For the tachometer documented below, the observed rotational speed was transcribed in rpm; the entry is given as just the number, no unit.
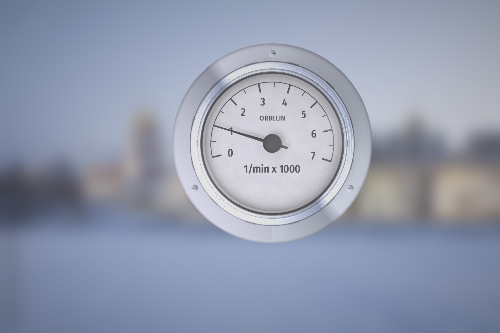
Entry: 1000
